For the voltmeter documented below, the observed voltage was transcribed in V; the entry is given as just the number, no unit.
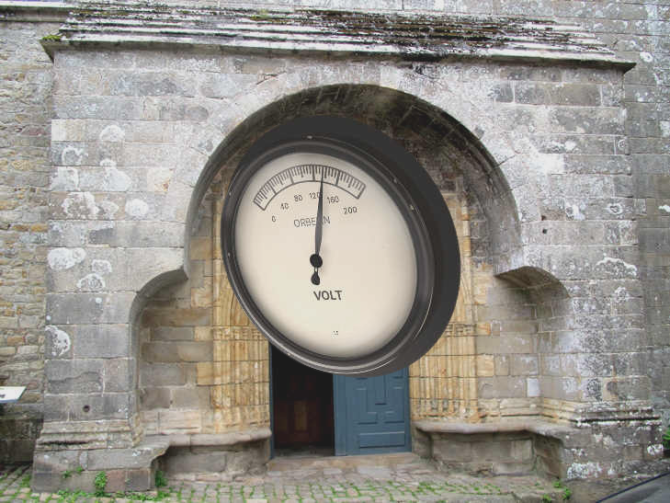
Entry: 140
